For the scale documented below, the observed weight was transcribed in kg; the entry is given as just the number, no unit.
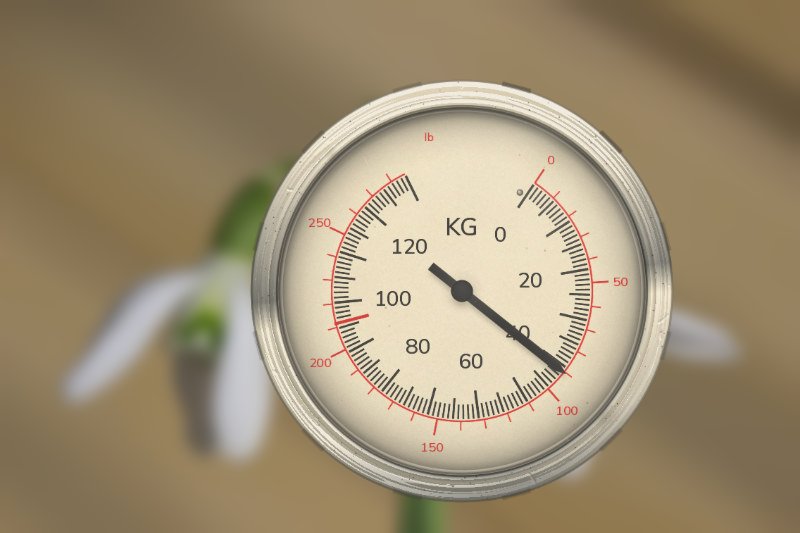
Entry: 41
